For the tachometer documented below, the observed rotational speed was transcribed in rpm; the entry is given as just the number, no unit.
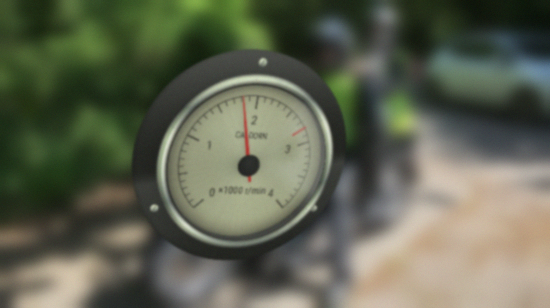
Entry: 1800
